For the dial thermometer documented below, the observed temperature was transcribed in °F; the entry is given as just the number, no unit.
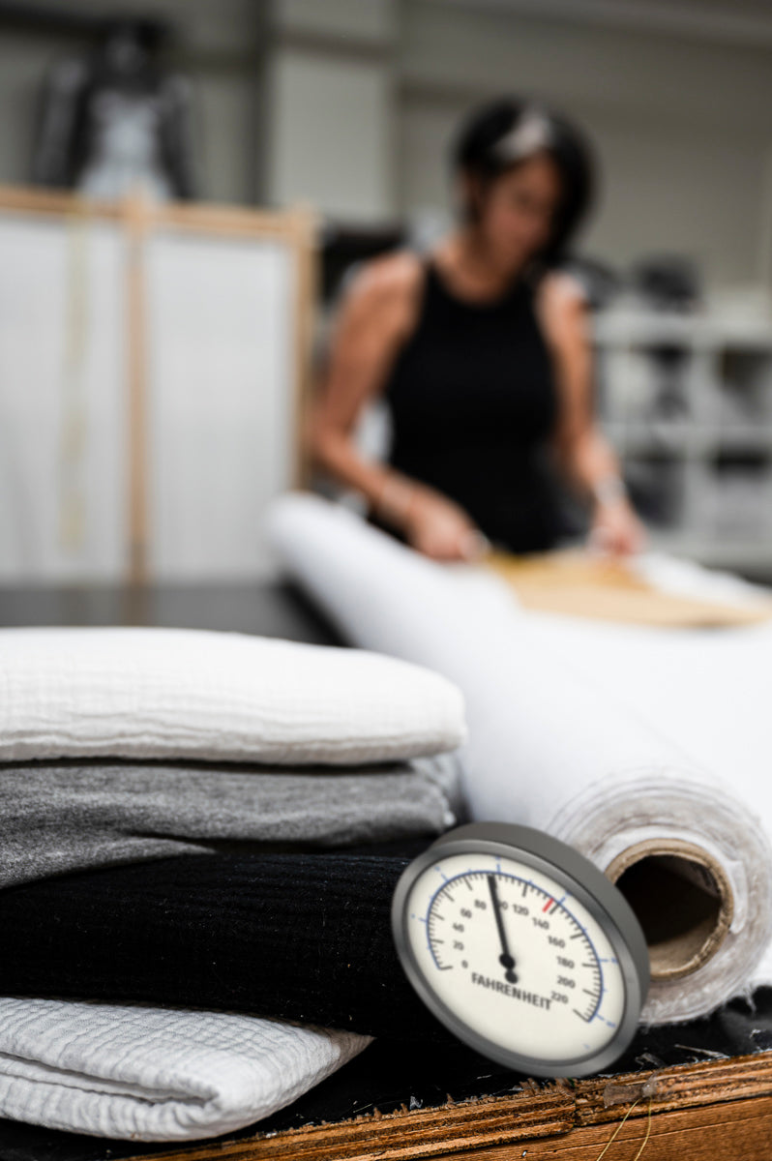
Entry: 100
